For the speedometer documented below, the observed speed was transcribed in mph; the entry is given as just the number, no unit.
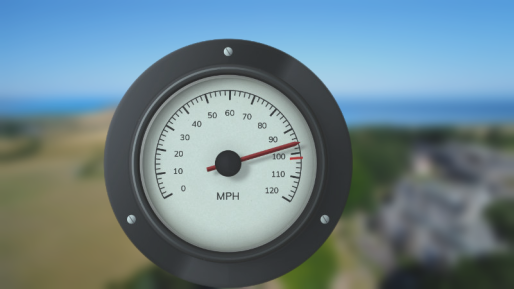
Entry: 96
